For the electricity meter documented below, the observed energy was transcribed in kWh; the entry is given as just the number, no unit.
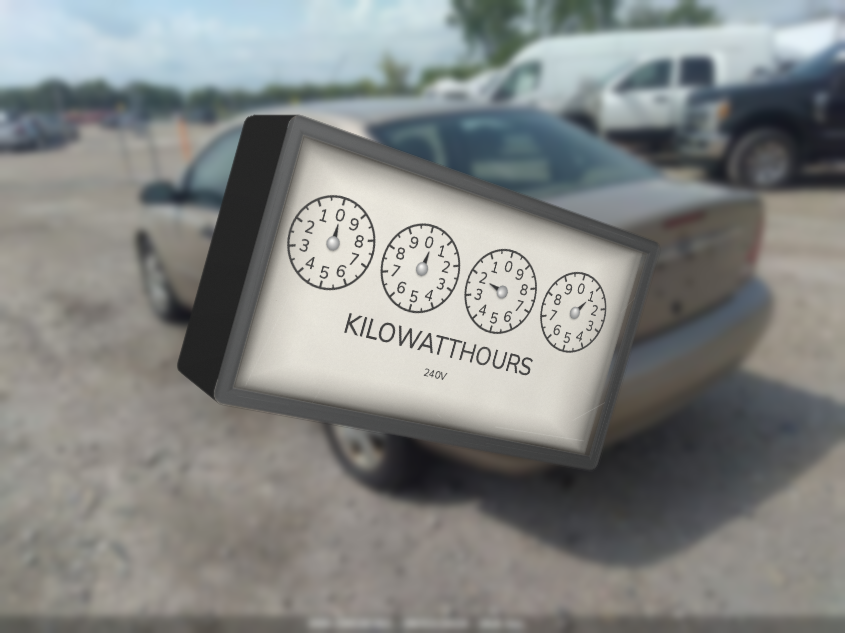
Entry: 21
